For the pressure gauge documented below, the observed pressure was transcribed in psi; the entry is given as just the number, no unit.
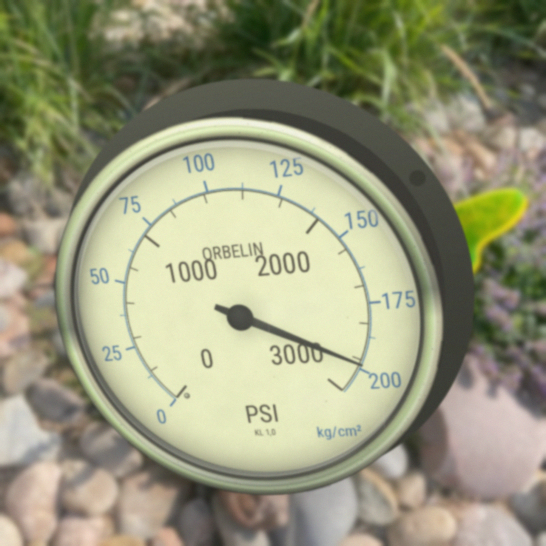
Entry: 2800
